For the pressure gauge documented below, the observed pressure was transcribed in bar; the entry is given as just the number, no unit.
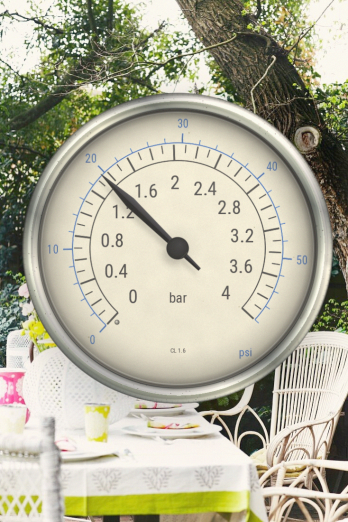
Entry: 1.35
